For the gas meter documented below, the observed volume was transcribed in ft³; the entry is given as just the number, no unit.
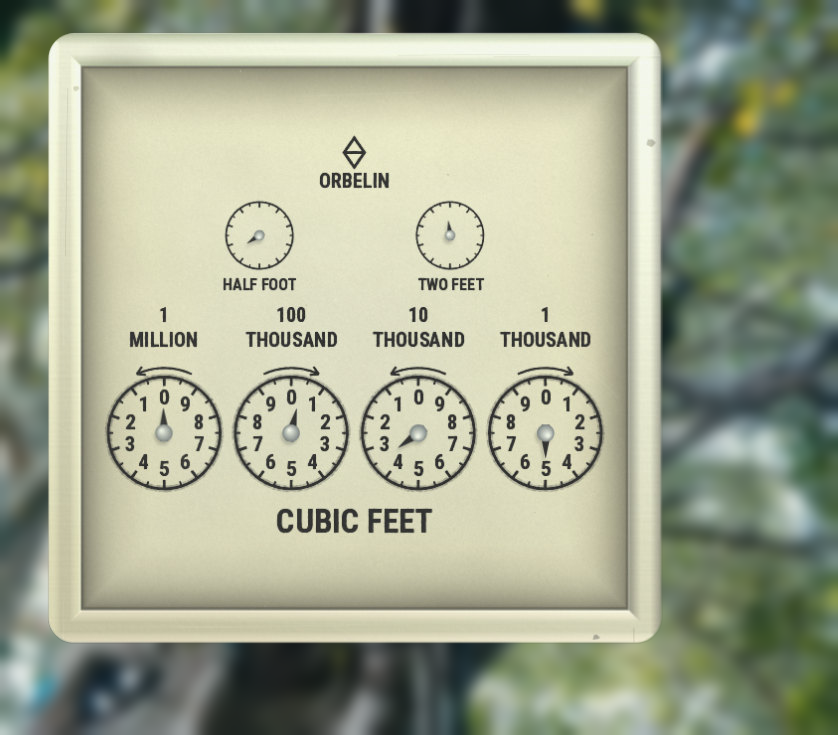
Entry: 3500
